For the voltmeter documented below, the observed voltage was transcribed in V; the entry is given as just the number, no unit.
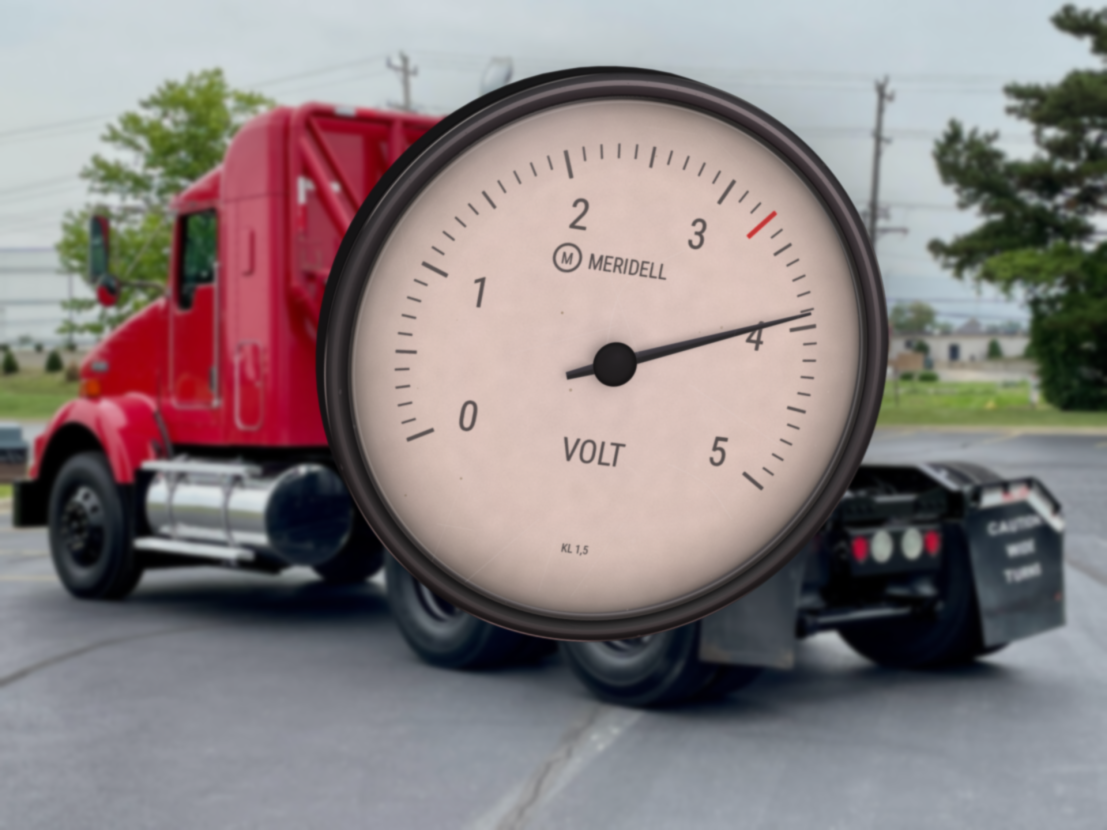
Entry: 3.9
